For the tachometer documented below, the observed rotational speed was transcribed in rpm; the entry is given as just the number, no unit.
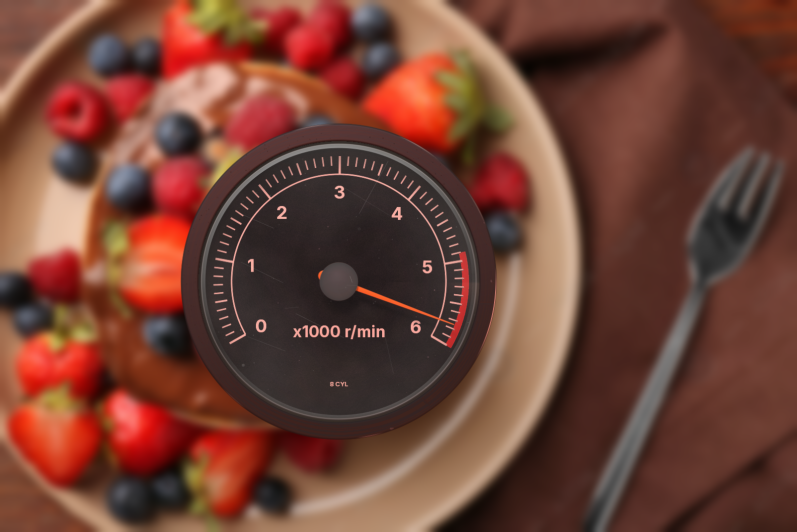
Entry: 5750
